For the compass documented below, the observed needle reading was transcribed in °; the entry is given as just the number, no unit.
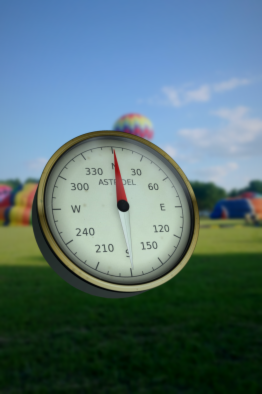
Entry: 0
